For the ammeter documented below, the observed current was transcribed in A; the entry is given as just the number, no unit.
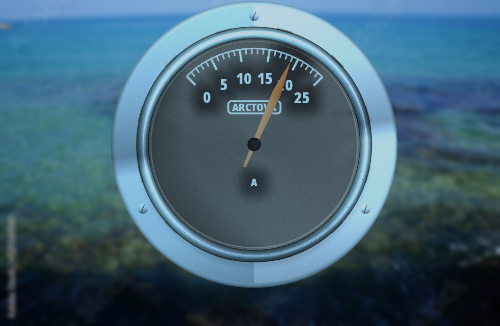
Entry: 19
